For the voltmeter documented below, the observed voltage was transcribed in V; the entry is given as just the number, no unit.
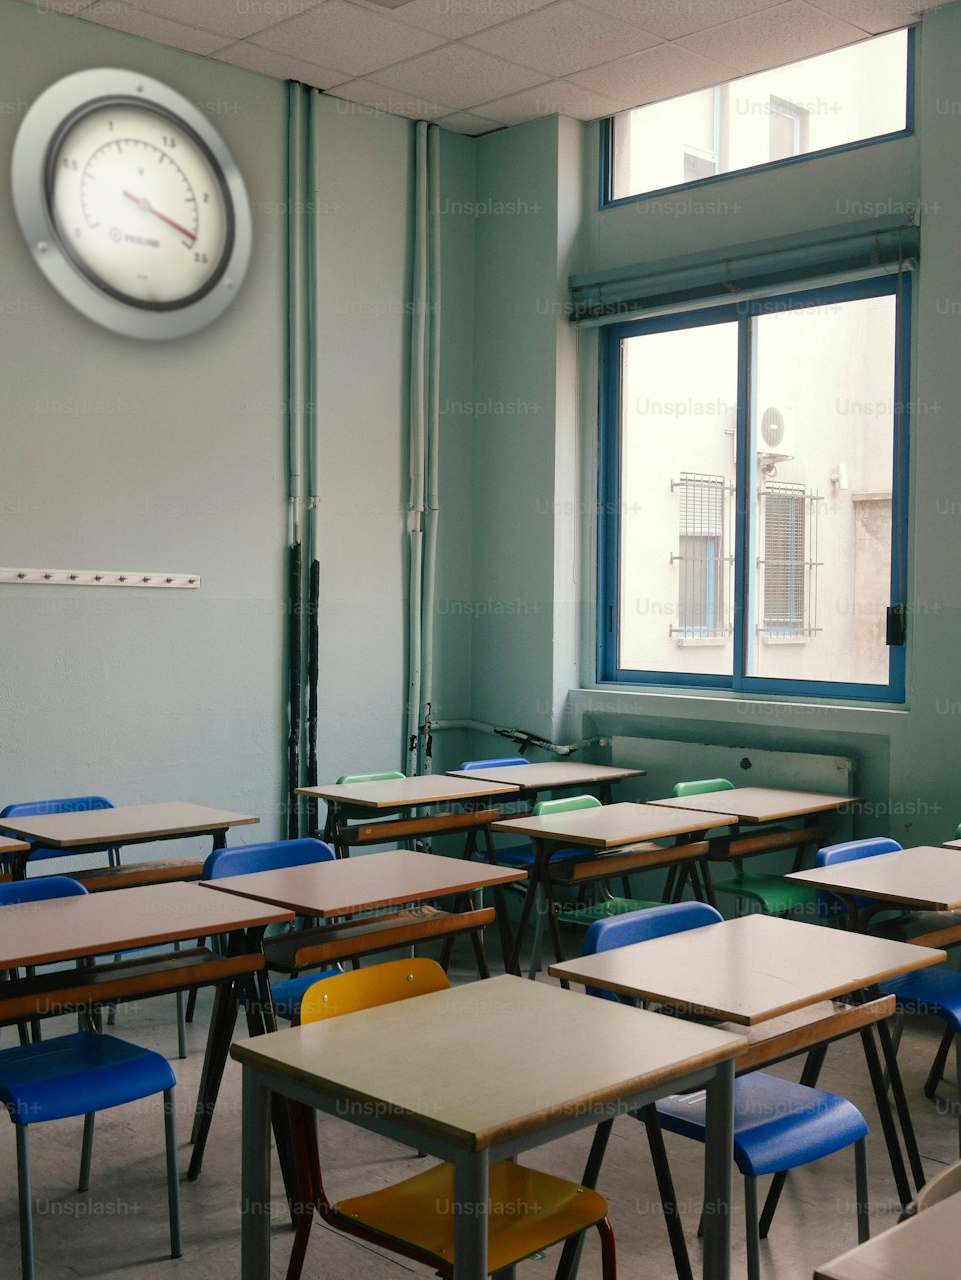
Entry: 2.4
